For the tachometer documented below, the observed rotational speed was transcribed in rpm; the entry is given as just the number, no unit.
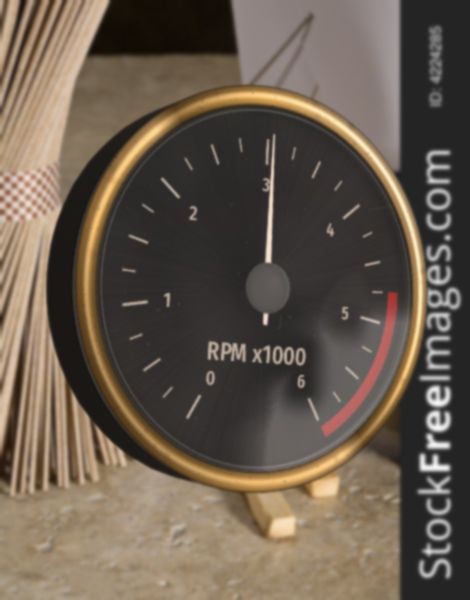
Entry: 3000
